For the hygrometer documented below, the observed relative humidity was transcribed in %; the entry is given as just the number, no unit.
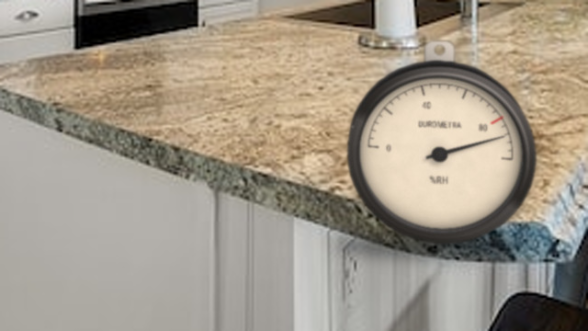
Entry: 88
